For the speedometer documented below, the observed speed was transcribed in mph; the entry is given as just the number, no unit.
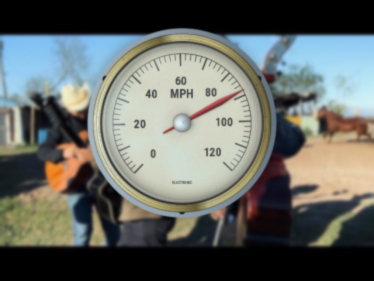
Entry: 88
